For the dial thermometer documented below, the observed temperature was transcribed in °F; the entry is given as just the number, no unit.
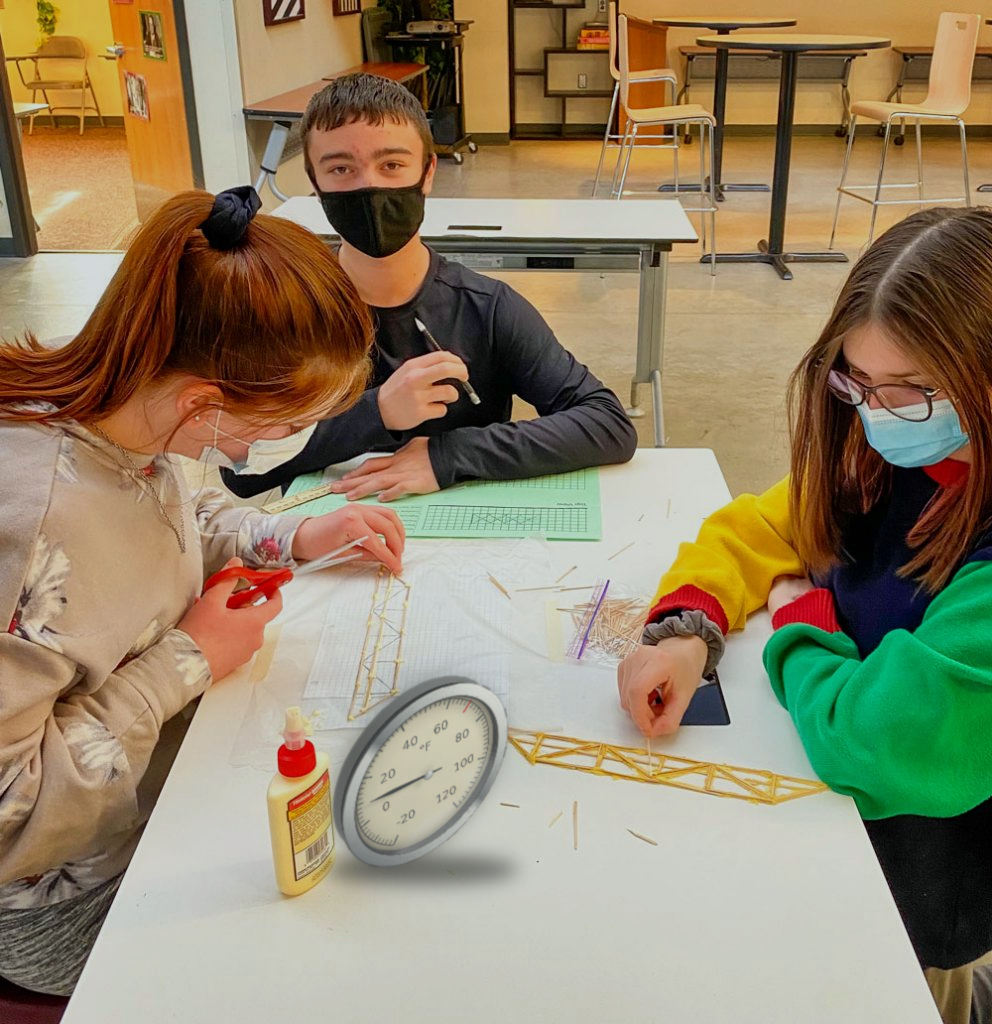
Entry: 10
